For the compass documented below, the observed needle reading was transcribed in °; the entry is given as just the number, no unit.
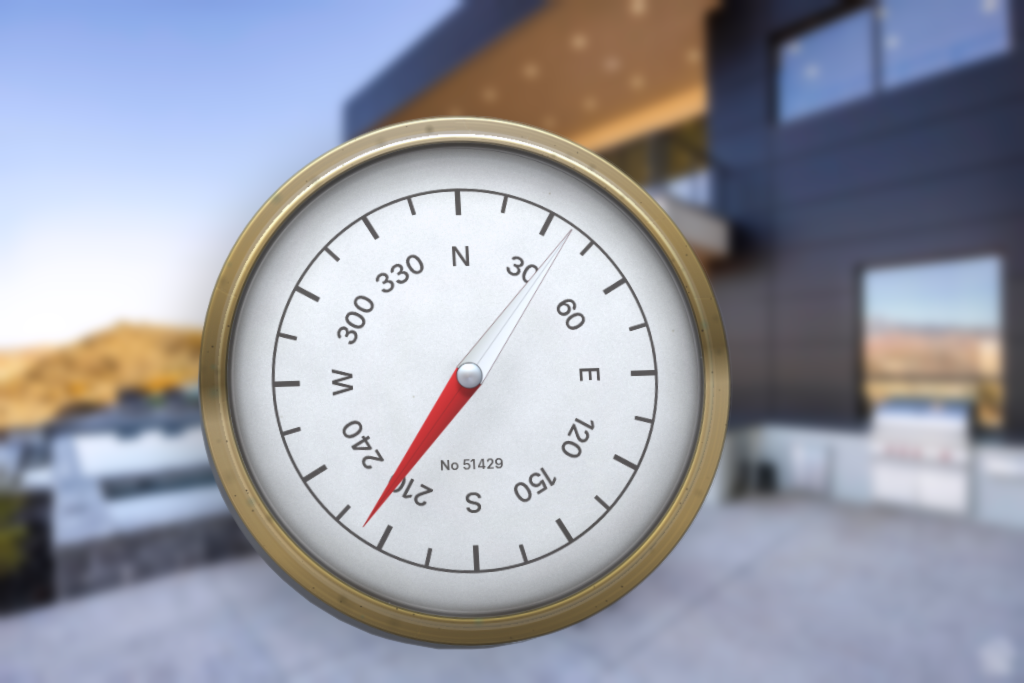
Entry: 217.5
